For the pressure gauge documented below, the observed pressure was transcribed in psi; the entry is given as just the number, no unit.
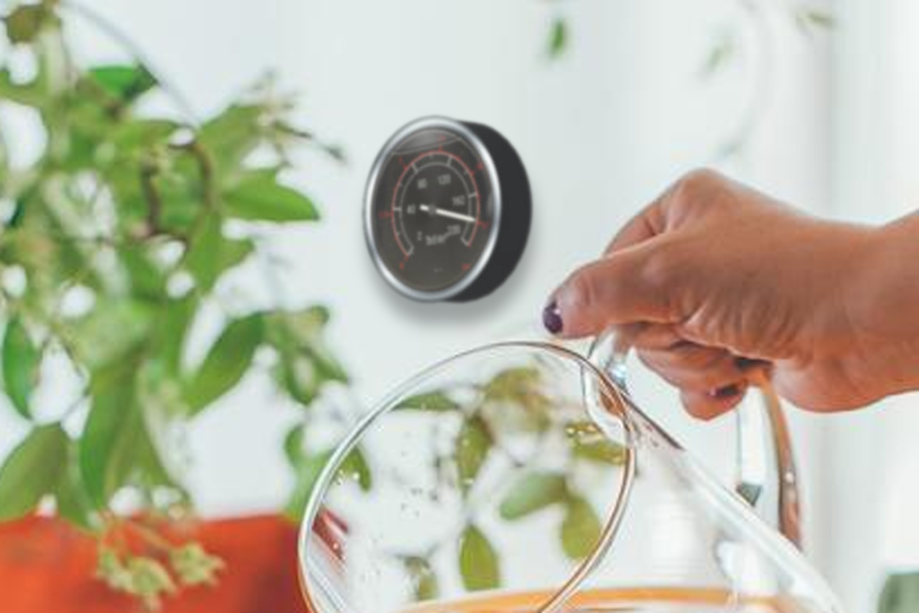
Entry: 180
